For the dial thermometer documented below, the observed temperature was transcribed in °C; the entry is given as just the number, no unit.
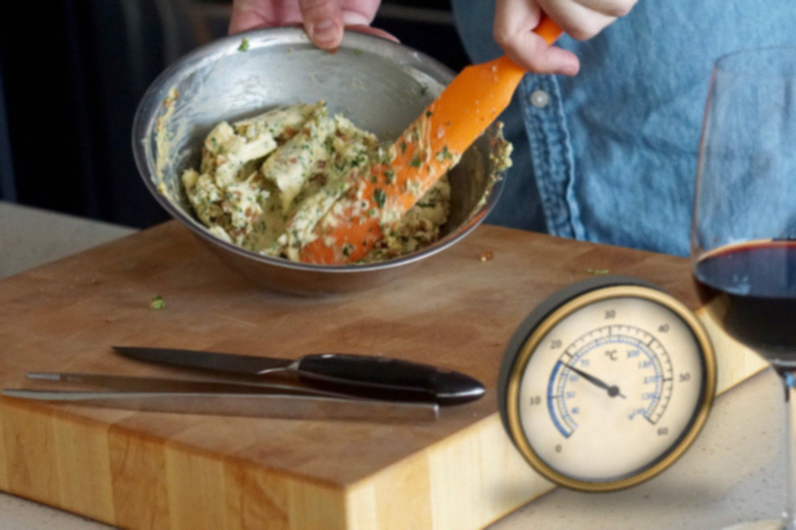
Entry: 18
